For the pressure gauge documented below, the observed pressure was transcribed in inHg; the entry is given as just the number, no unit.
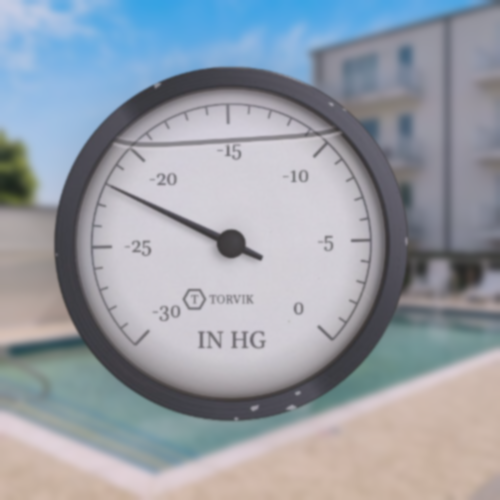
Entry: -22
